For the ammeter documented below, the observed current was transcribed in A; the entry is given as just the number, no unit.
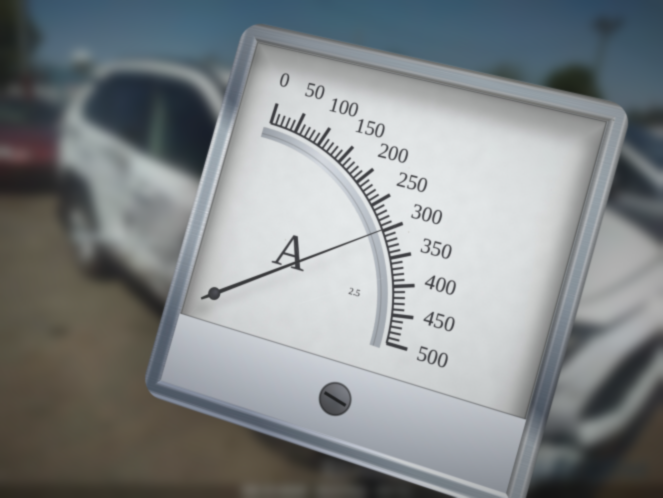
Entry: 300
